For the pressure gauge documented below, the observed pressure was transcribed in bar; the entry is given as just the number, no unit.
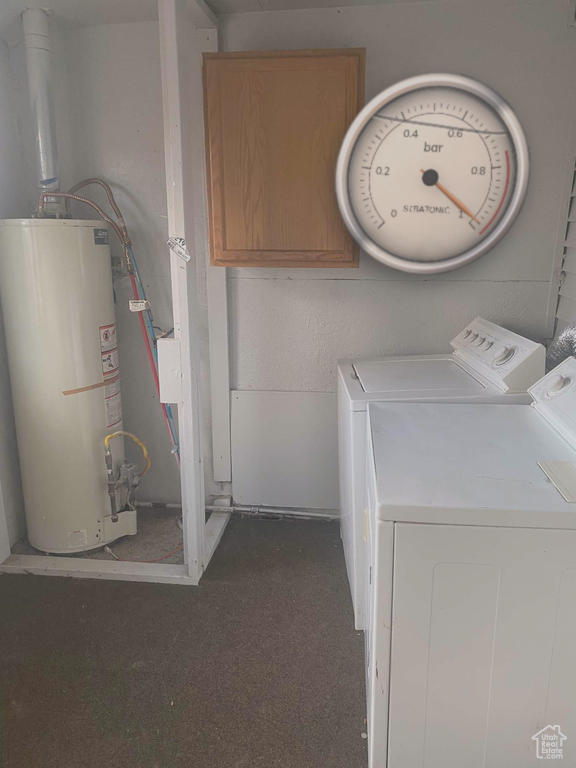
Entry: 0.98
